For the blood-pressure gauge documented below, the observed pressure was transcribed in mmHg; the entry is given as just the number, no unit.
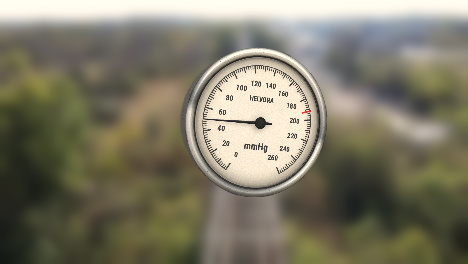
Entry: 50
